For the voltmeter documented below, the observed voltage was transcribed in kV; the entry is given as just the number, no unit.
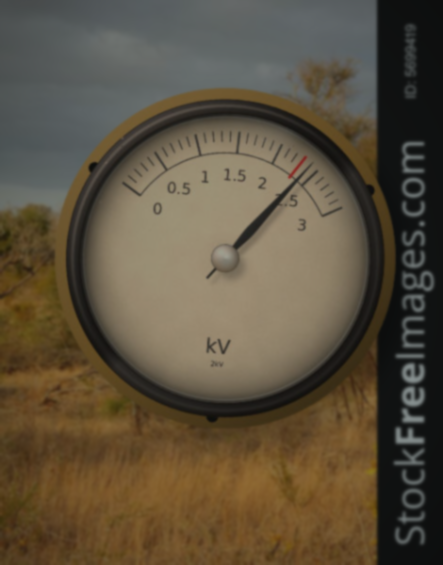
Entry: 2.4
